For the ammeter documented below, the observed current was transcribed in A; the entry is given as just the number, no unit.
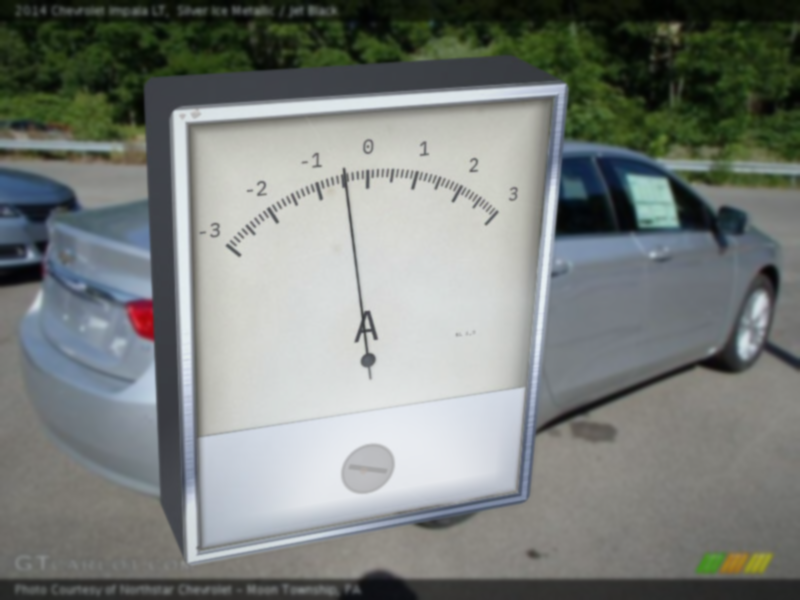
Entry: -0.5
